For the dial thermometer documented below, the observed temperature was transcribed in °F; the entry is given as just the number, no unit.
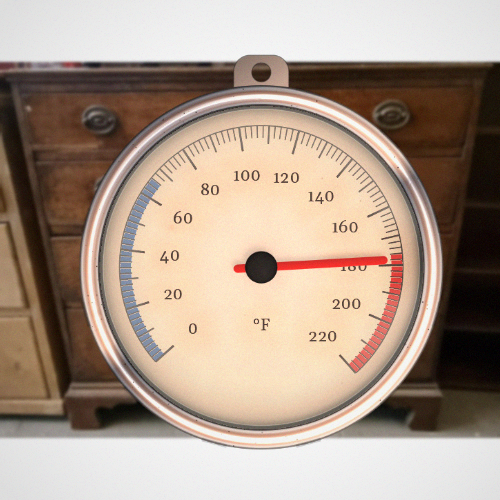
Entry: 178
